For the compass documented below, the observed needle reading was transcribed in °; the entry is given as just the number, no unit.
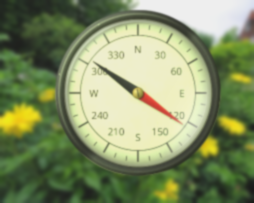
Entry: 125
